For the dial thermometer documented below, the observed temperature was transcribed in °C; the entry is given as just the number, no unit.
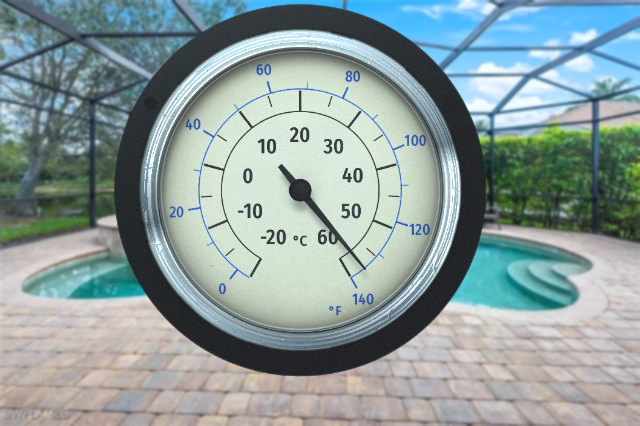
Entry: 57.5
